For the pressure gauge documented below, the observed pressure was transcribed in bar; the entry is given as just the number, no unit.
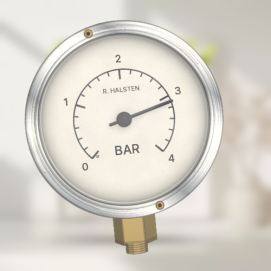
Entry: 3.1
